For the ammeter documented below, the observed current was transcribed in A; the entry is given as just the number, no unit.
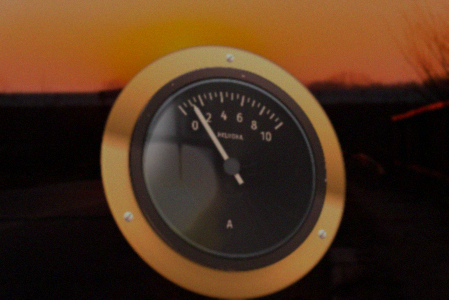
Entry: 1
